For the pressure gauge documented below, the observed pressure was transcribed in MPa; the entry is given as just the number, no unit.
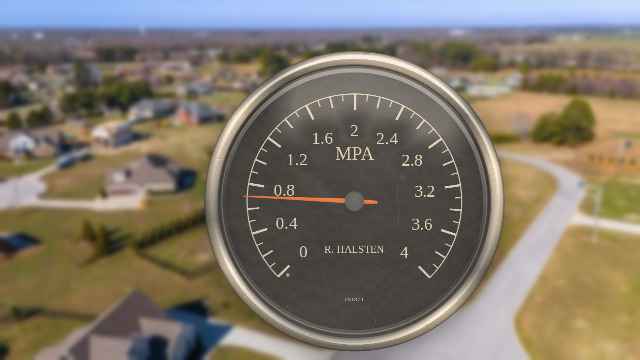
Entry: 0.7
